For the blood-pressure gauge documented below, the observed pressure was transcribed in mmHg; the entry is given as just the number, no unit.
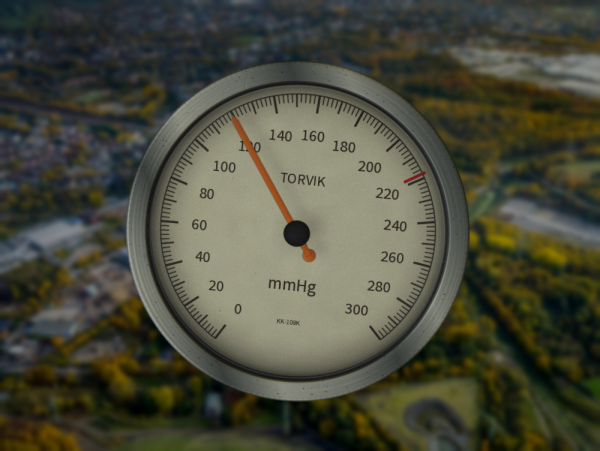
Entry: 120
